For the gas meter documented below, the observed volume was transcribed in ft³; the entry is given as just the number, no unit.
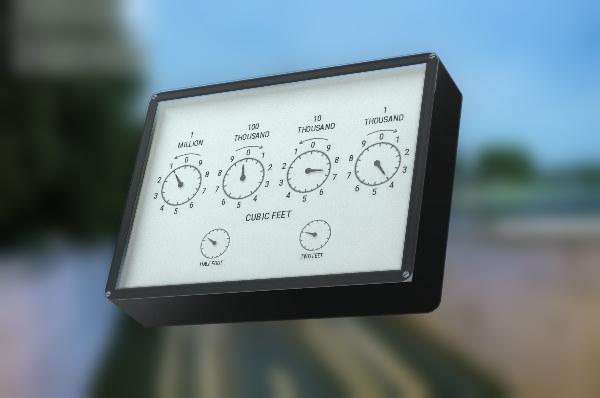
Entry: 97400
